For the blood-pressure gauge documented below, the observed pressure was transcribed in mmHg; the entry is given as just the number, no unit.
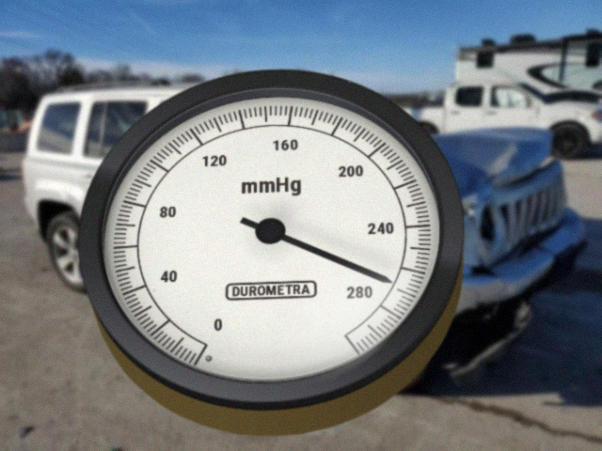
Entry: 270
